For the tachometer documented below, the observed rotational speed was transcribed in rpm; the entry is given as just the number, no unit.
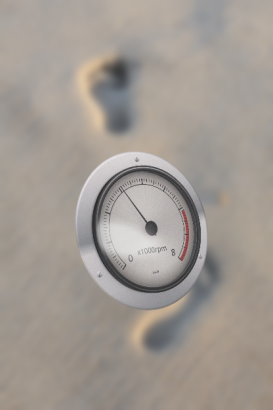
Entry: 3000
